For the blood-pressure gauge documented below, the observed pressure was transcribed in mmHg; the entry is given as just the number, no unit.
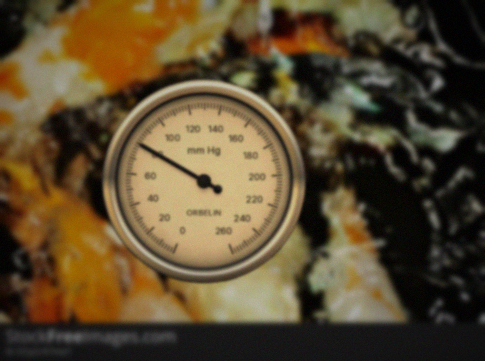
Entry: 80
